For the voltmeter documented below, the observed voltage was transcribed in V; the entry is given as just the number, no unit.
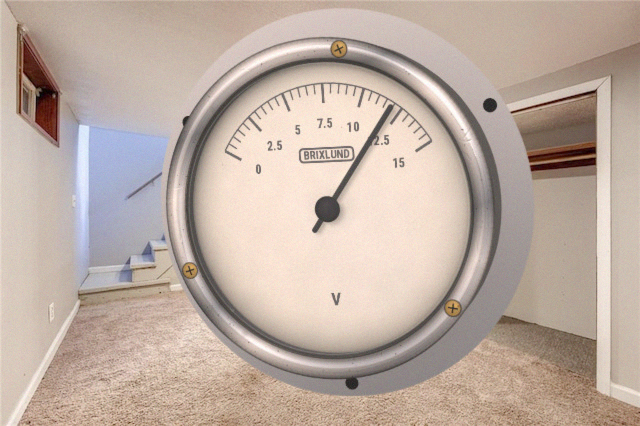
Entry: 12
